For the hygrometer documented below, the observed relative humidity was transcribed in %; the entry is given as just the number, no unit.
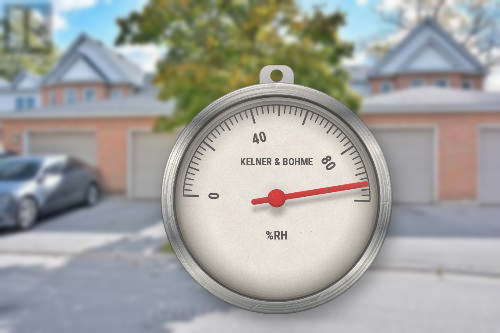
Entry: 94
